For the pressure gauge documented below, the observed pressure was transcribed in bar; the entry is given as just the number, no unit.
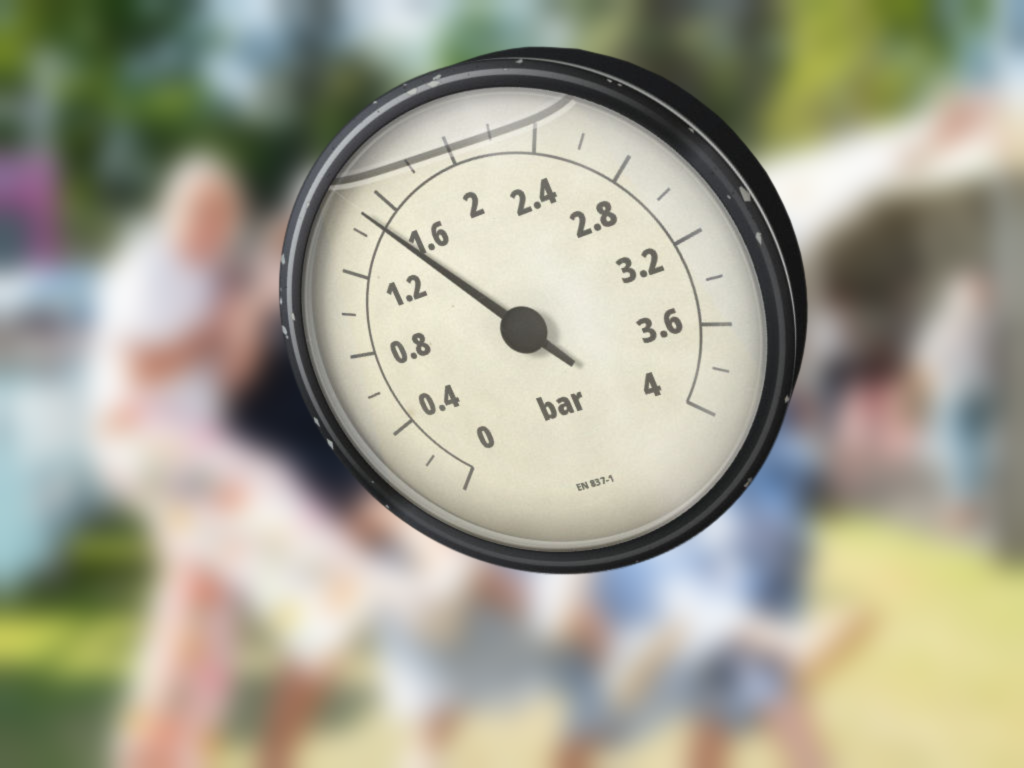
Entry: 1.5
